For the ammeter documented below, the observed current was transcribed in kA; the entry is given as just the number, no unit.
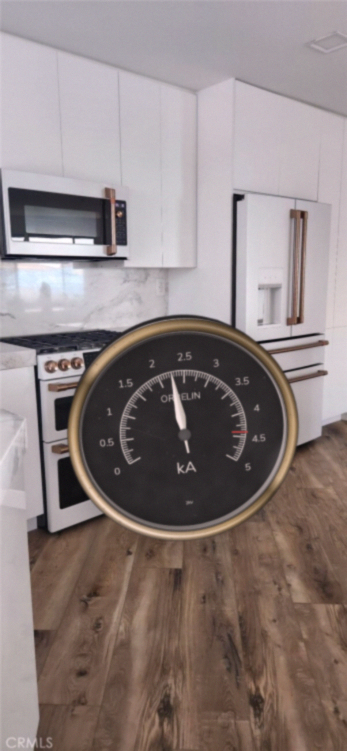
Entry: 2.25
